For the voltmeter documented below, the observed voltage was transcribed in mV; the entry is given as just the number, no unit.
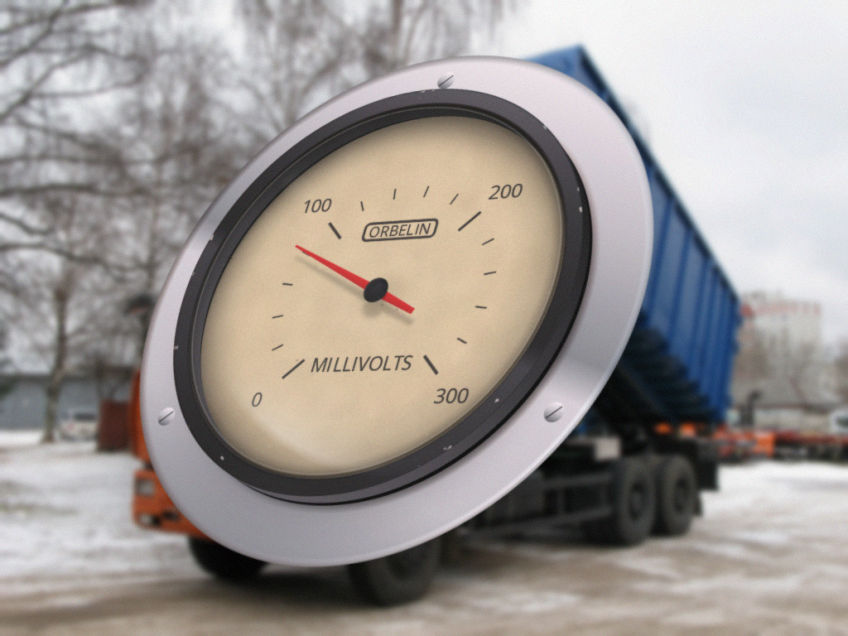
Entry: 80
